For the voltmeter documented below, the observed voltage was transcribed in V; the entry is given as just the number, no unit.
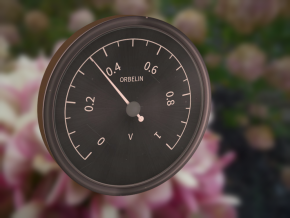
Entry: 0.35
